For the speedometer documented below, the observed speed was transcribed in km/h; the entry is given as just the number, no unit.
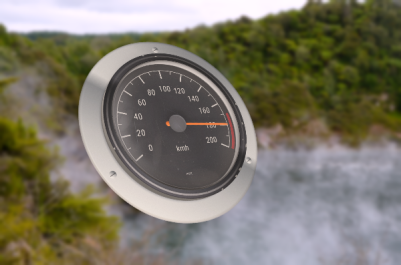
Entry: 180
